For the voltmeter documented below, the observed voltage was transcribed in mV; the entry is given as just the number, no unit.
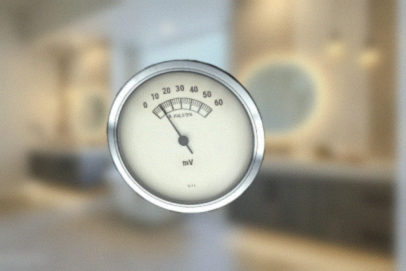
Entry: 10
